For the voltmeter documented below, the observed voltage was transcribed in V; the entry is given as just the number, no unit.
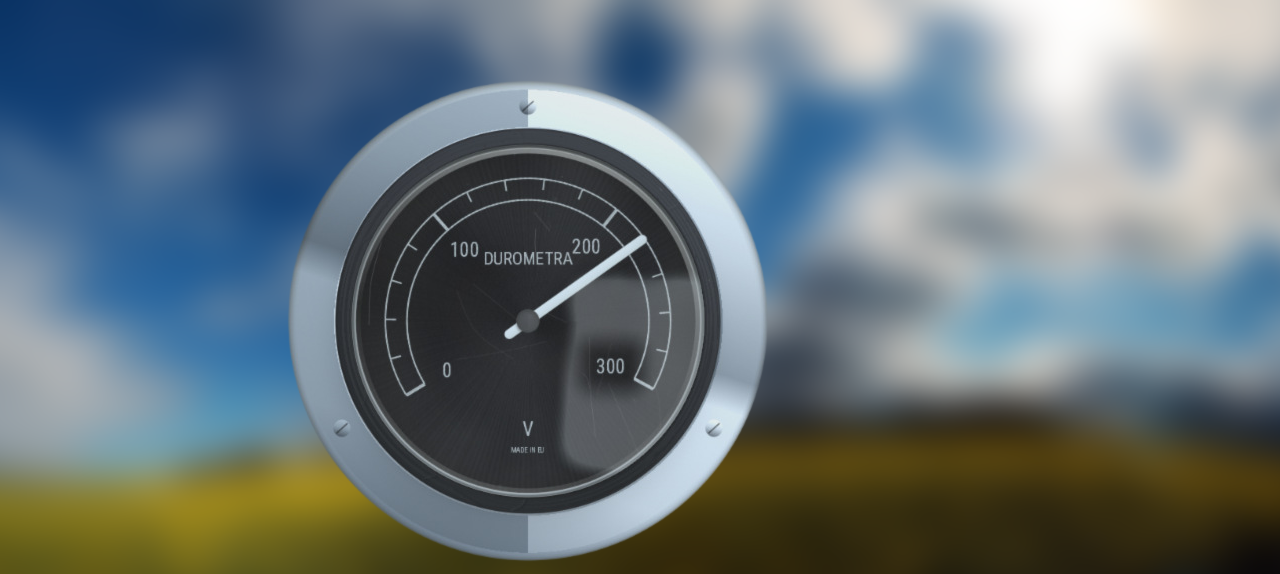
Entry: 220
